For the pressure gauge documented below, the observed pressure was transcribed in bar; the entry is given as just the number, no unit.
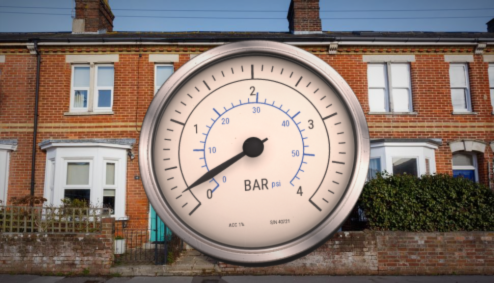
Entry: 0.2
